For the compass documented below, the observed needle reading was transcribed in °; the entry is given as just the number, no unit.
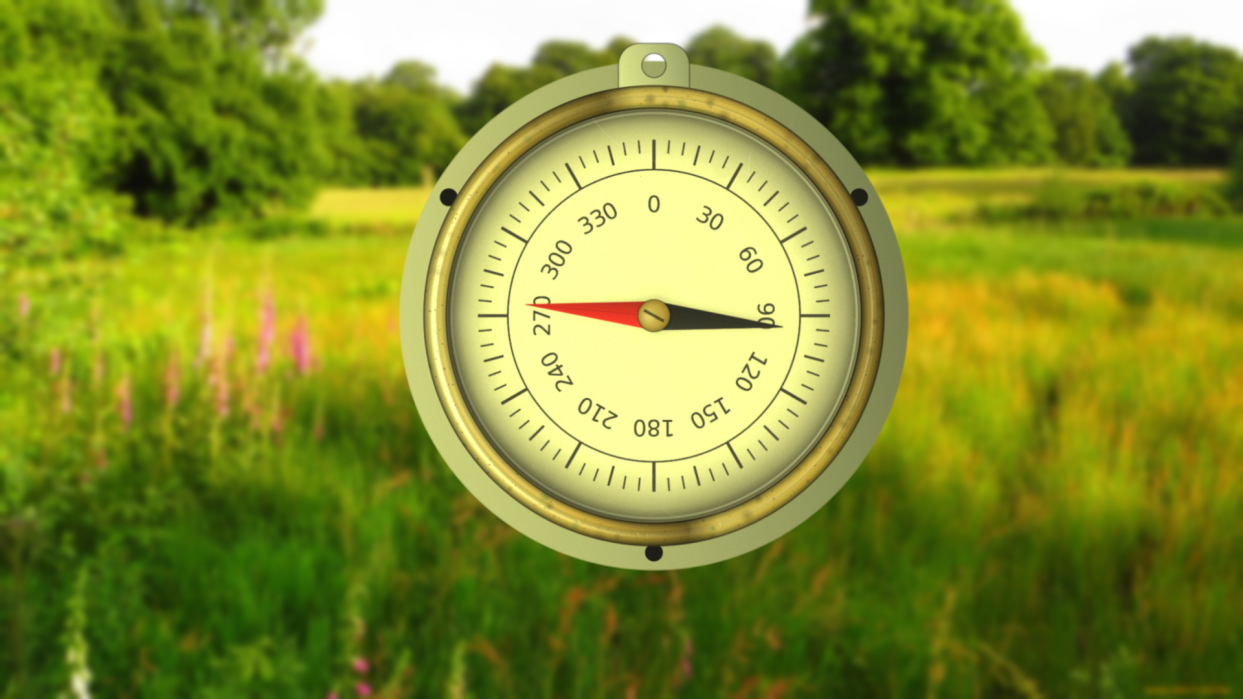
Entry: 275
